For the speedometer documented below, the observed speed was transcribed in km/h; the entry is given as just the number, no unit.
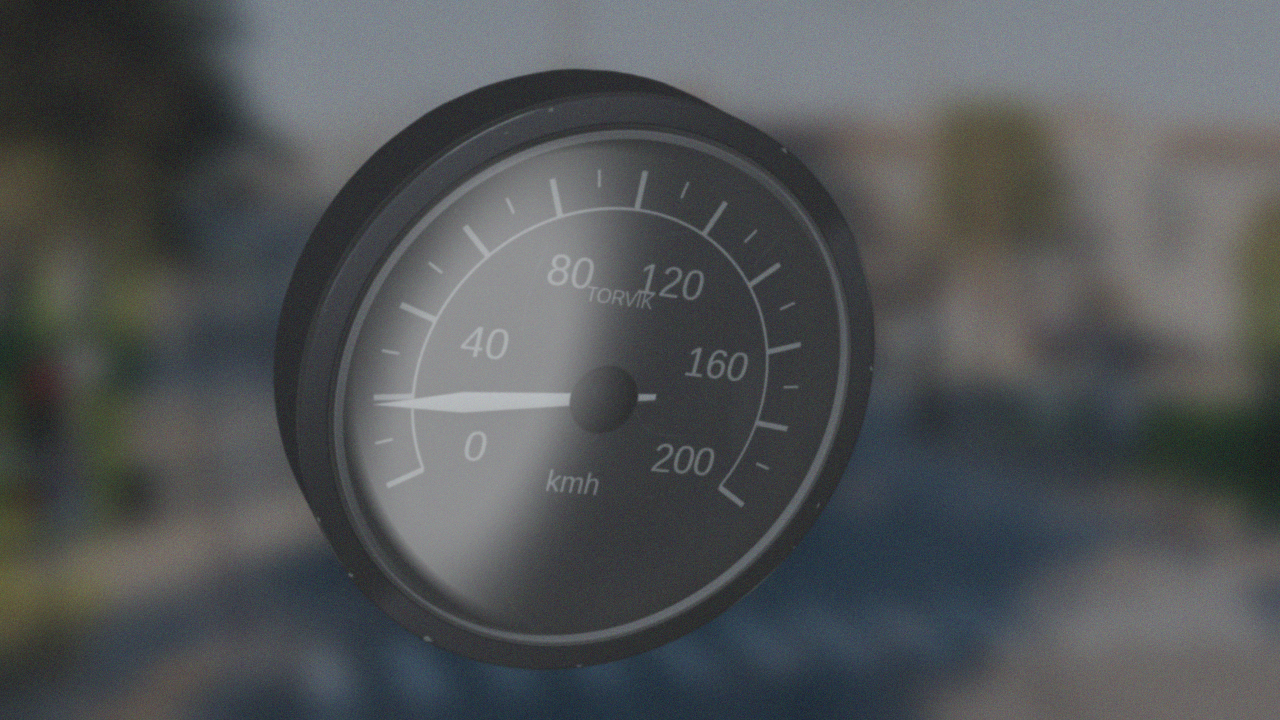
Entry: 20
